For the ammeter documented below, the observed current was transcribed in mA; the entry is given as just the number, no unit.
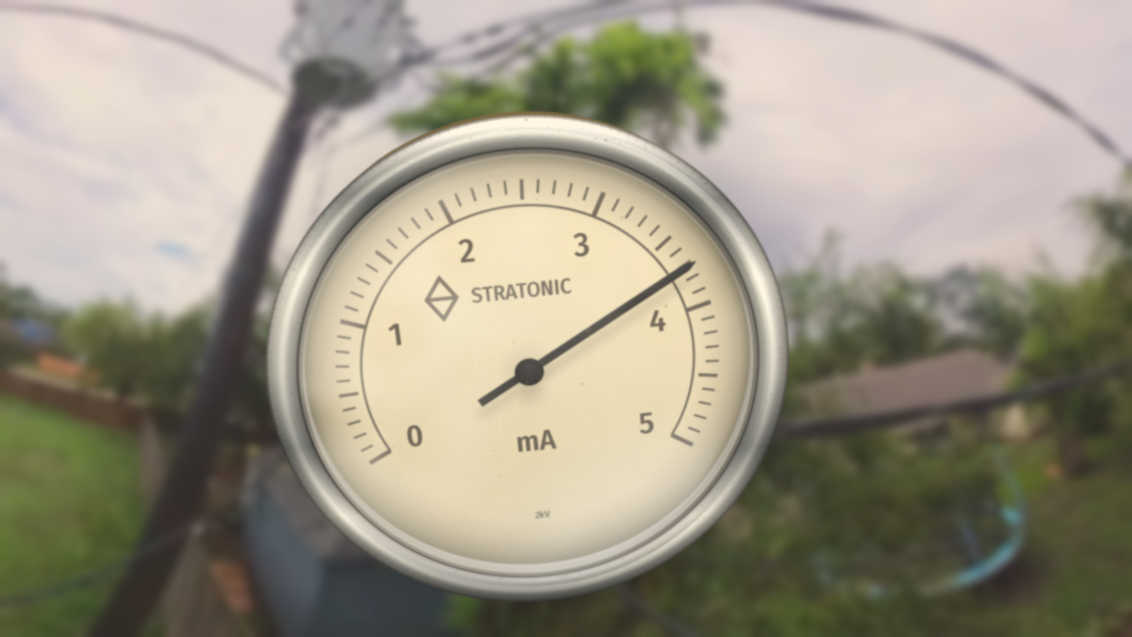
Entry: 3.7
